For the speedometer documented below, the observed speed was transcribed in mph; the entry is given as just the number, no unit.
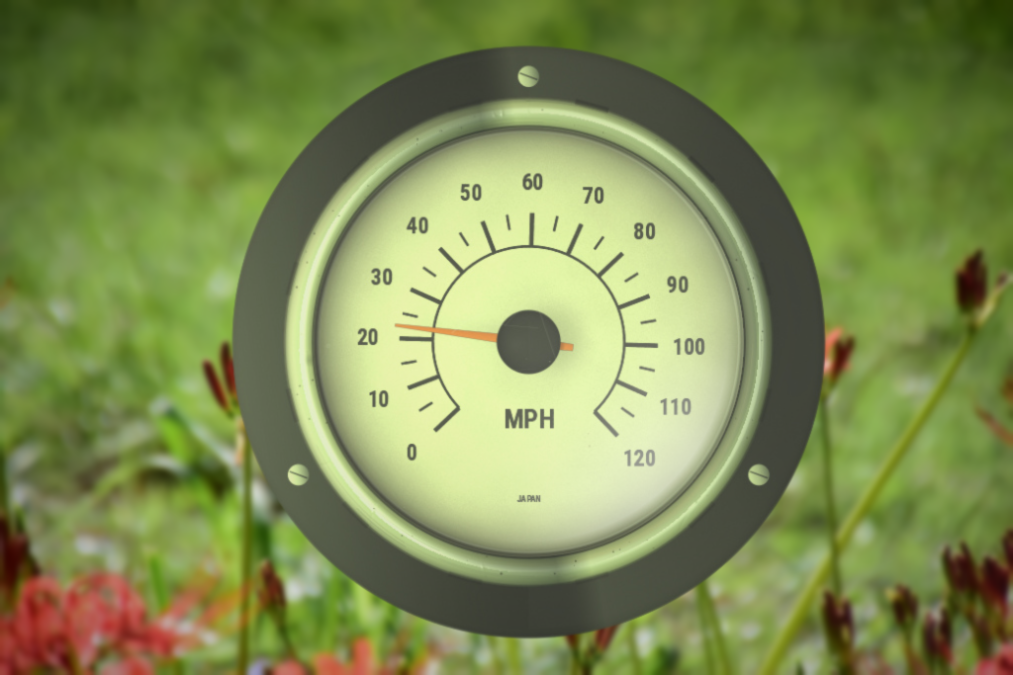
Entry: 22.5
